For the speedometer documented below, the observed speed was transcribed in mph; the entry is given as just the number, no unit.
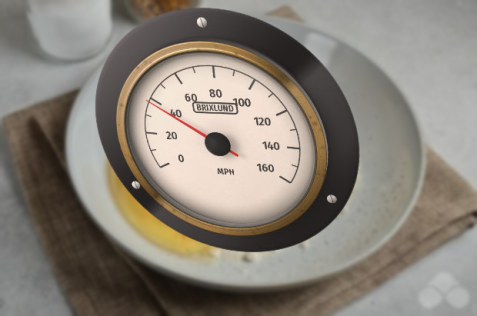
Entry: 40
